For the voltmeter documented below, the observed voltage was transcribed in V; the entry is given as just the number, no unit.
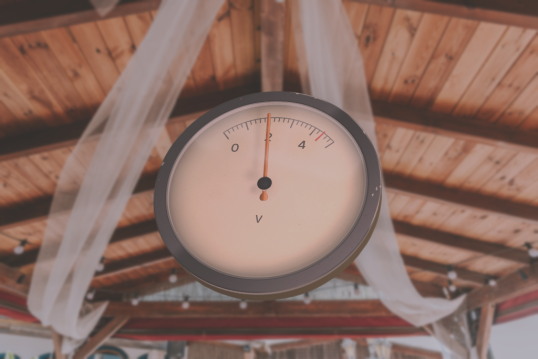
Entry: 2
